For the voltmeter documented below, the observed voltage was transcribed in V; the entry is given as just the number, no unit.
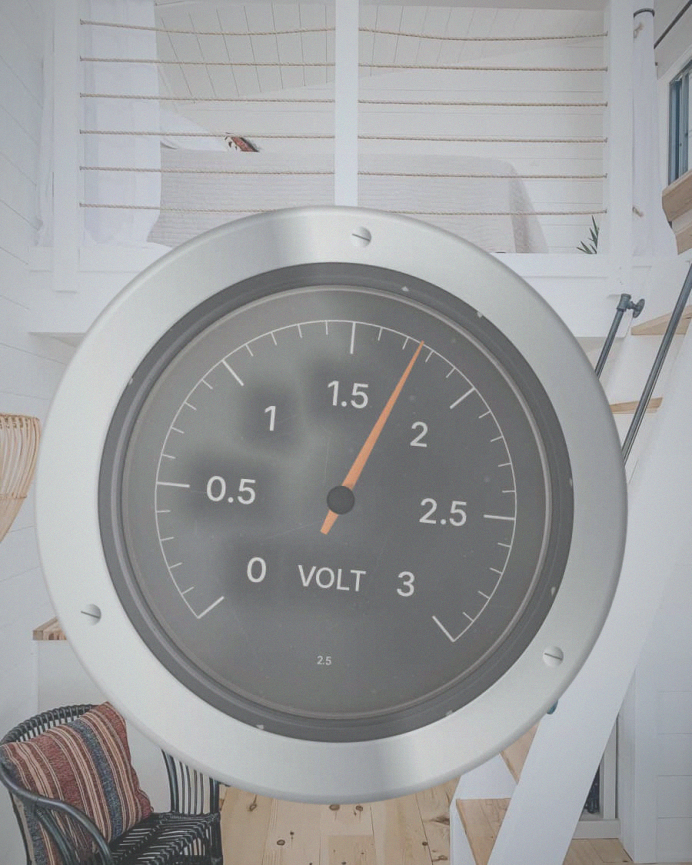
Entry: 1.75
